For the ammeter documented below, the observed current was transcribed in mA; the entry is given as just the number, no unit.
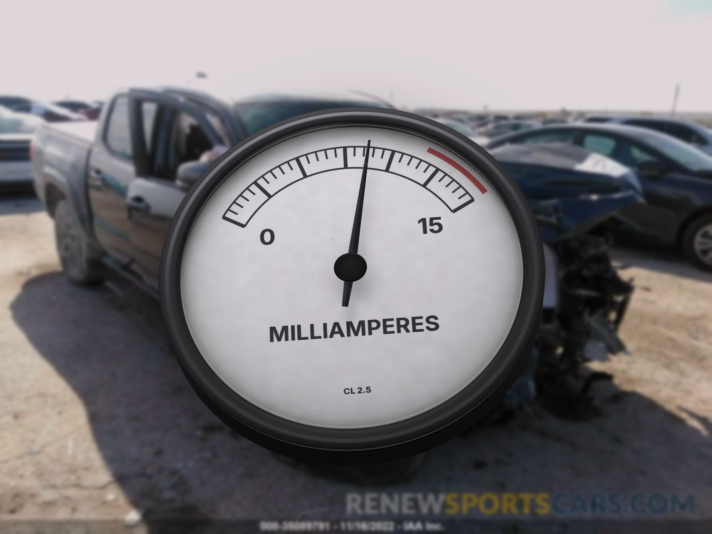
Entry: 8.75
